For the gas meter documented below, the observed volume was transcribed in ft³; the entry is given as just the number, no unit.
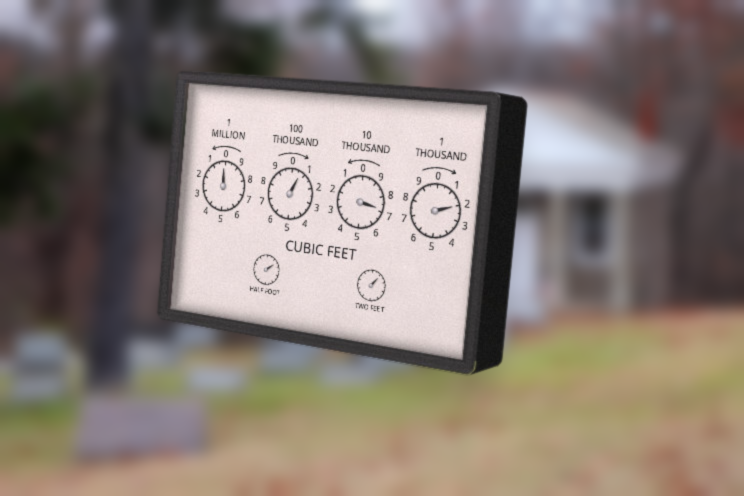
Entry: 7200
